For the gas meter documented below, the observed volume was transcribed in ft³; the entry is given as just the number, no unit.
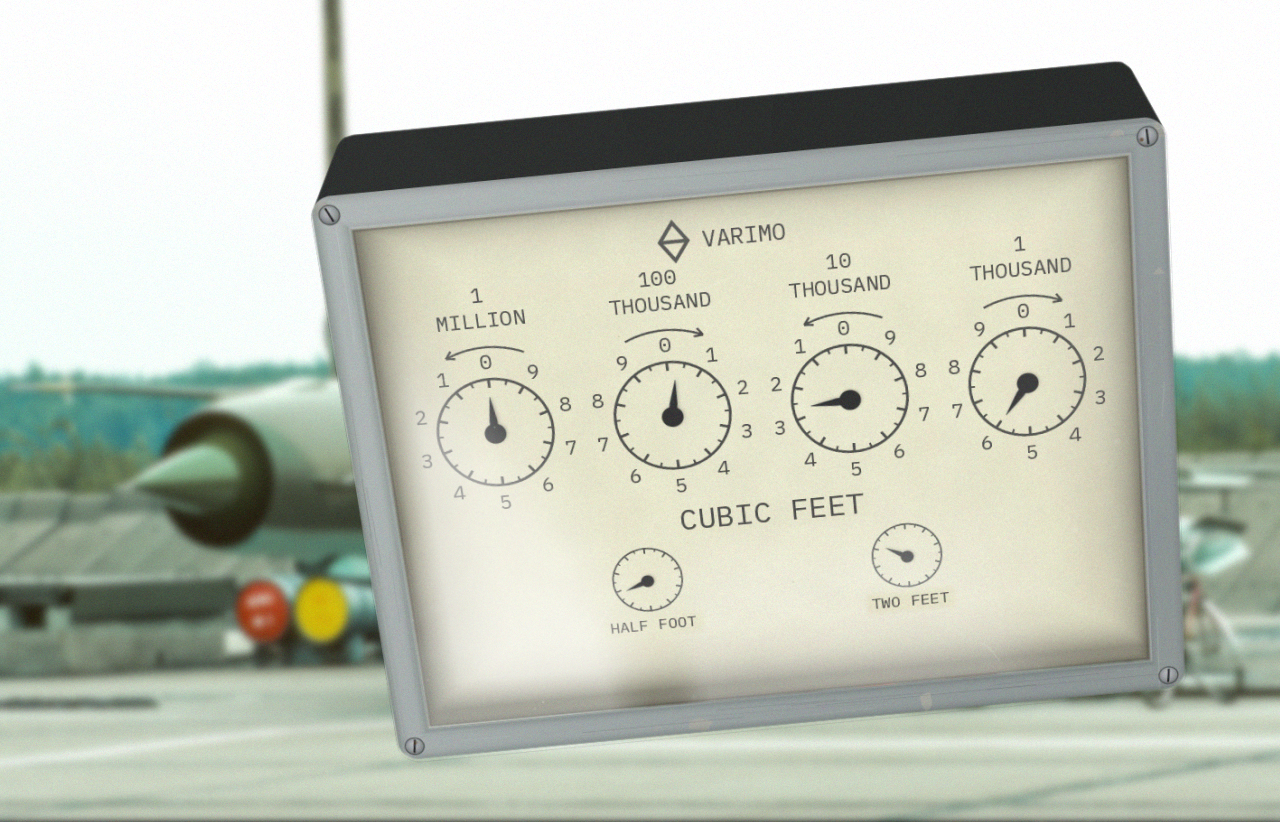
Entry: 2600
